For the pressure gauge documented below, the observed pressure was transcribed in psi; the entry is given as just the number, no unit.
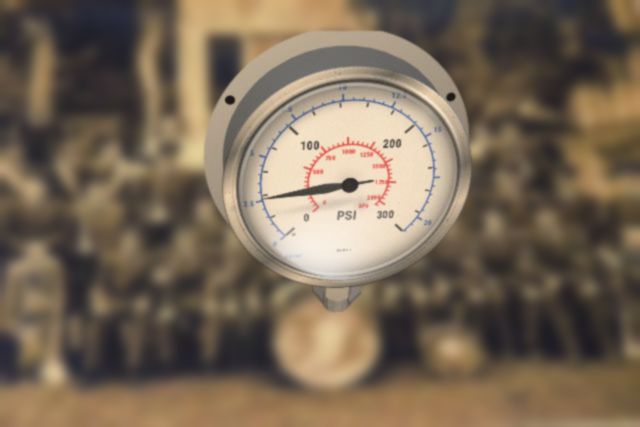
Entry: 40
